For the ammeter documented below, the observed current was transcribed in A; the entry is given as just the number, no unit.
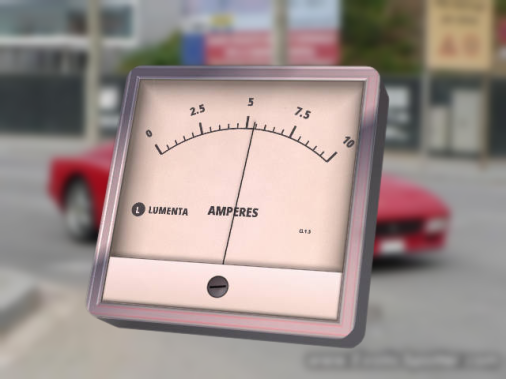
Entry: 5.5
